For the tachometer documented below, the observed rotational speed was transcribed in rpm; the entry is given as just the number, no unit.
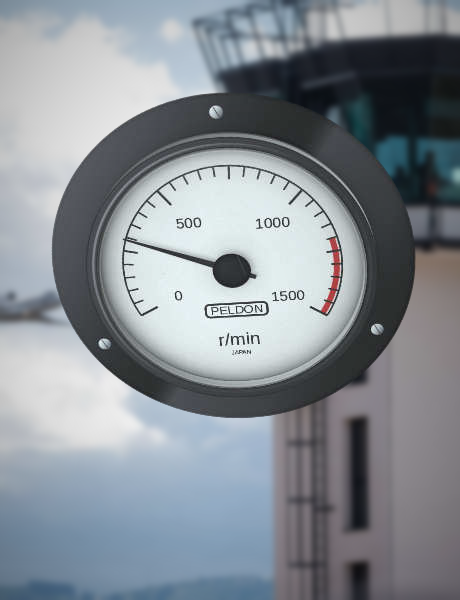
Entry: 300
